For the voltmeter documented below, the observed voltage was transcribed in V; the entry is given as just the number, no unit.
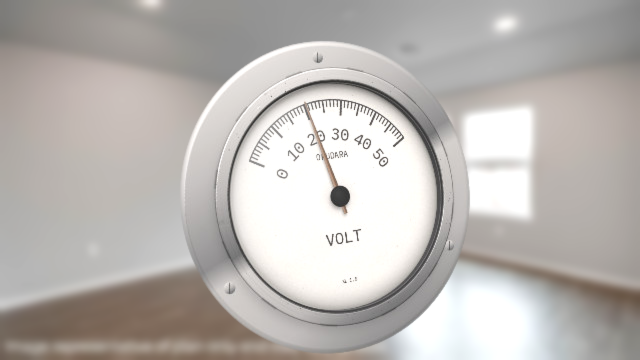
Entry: 20
